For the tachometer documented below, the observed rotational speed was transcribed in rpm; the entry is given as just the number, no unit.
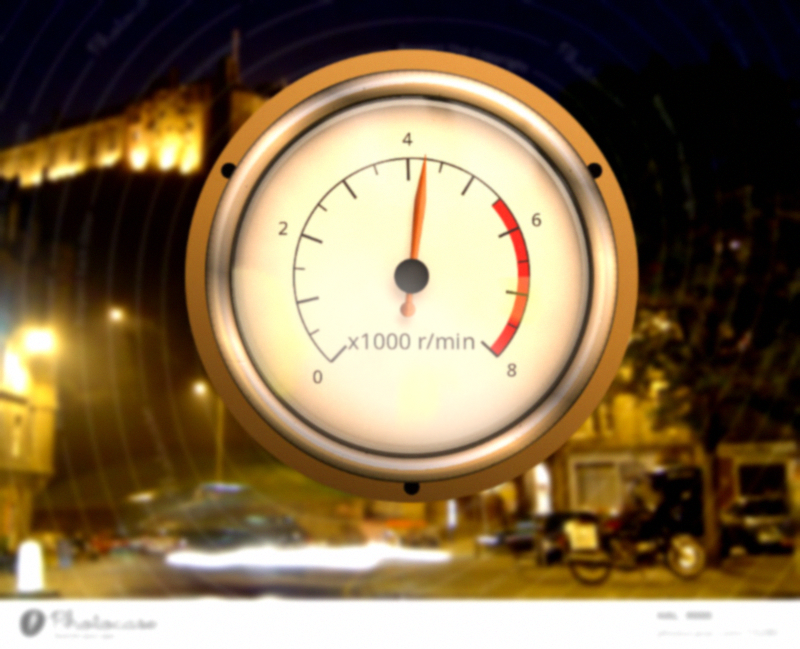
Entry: 4250
